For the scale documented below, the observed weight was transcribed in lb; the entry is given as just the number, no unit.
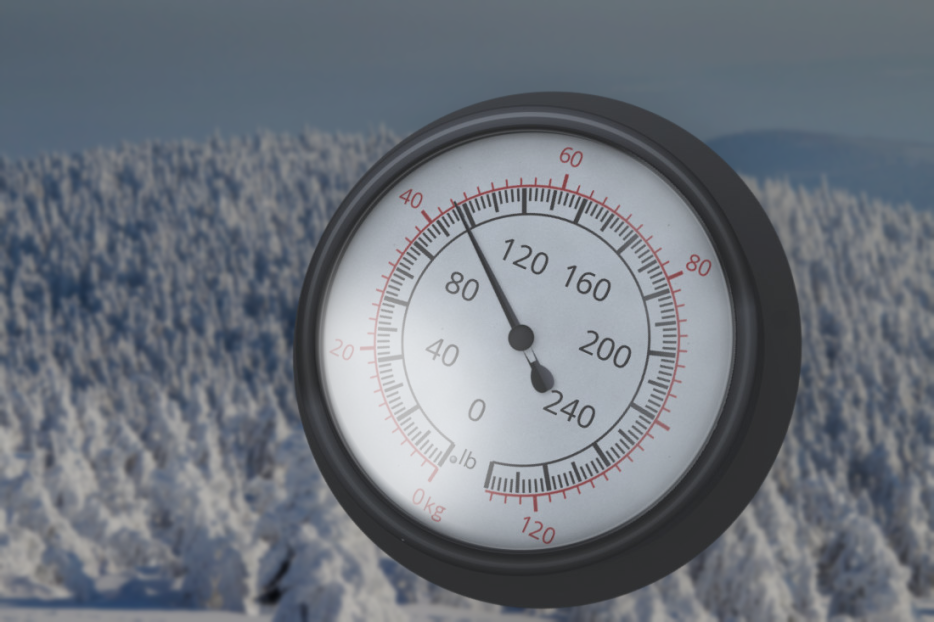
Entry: 98
